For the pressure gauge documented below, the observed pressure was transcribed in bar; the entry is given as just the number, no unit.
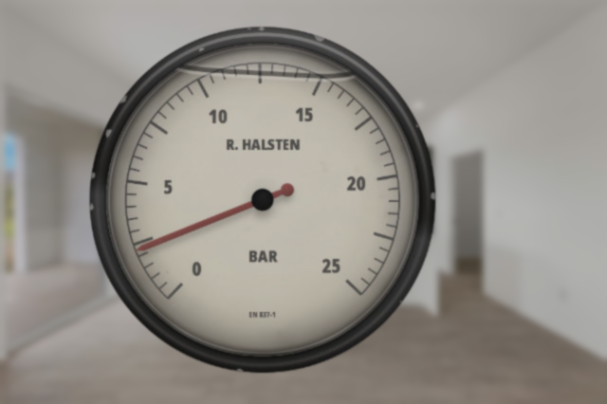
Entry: 2.25
